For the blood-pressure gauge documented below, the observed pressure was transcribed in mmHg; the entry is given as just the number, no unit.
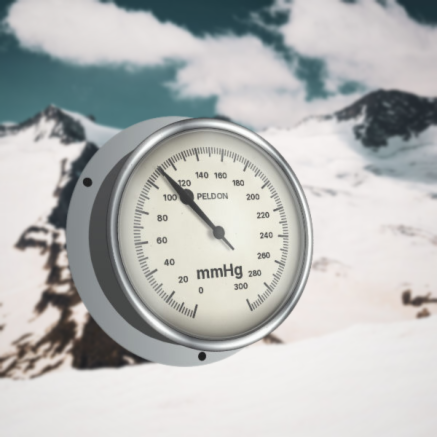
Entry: 110
